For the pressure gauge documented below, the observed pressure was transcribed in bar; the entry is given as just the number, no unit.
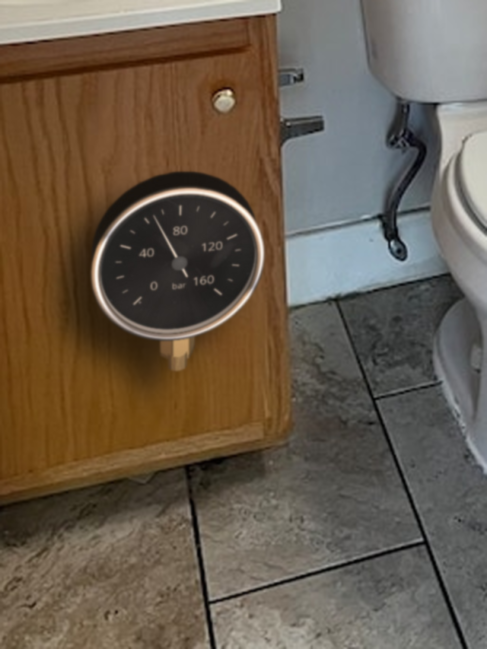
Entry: 65
